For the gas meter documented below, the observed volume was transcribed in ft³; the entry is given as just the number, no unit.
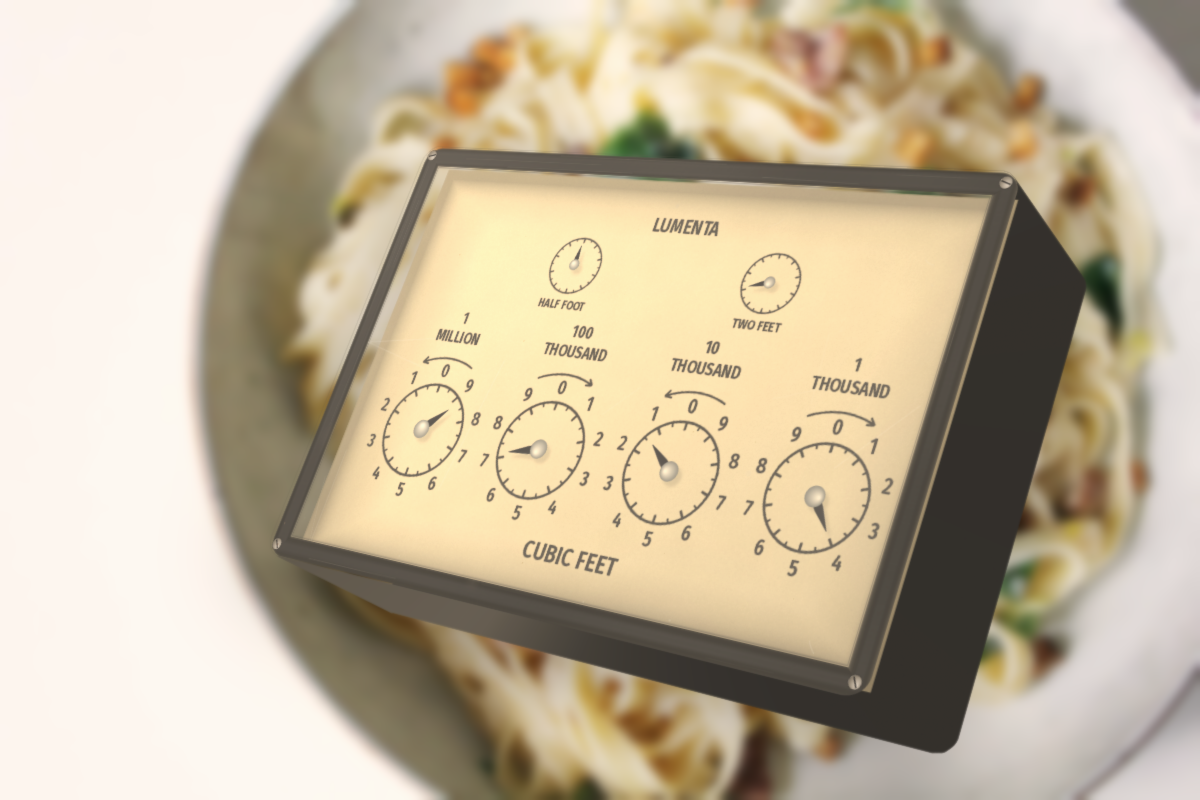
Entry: 871400
